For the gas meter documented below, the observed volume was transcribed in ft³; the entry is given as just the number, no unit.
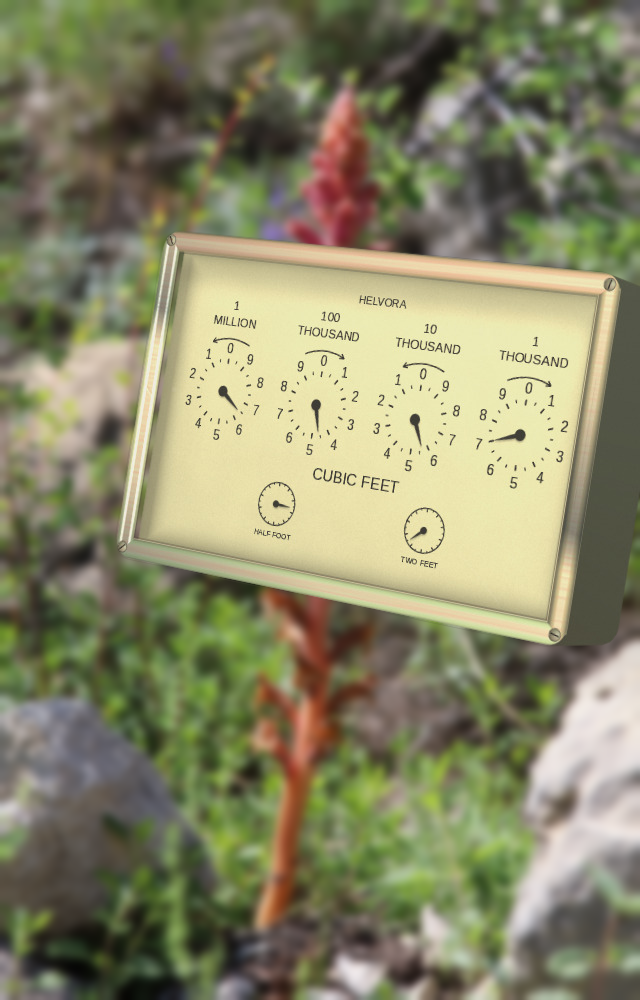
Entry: 645700
